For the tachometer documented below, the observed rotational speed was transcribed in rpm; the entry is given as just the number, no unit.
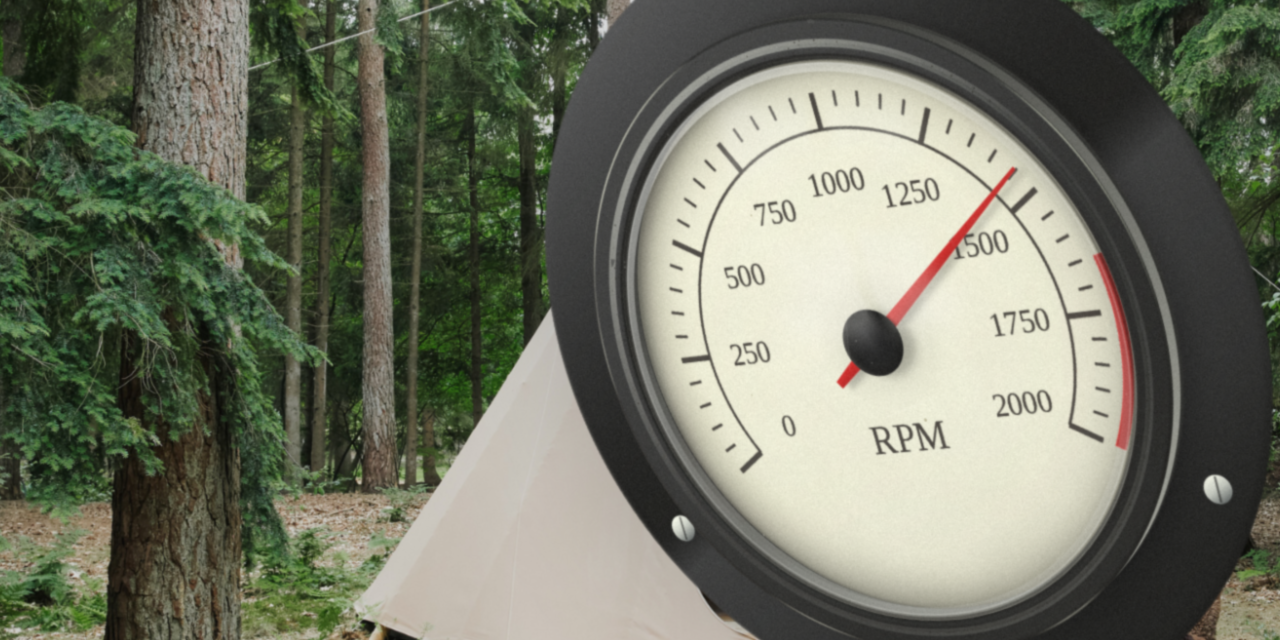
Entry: 1450
